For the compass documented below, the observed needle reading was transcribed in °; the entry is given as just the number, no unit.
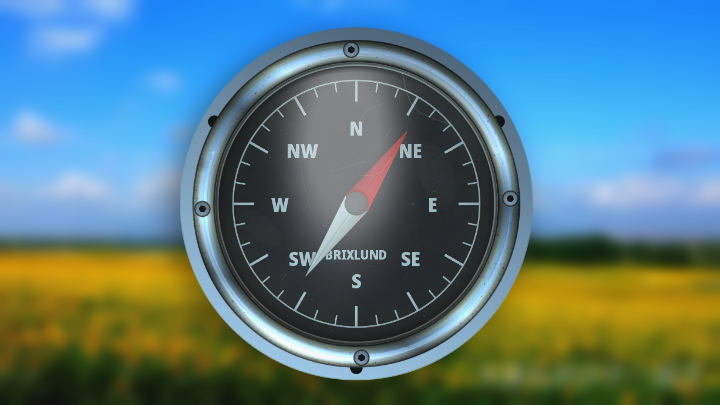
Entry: 35
